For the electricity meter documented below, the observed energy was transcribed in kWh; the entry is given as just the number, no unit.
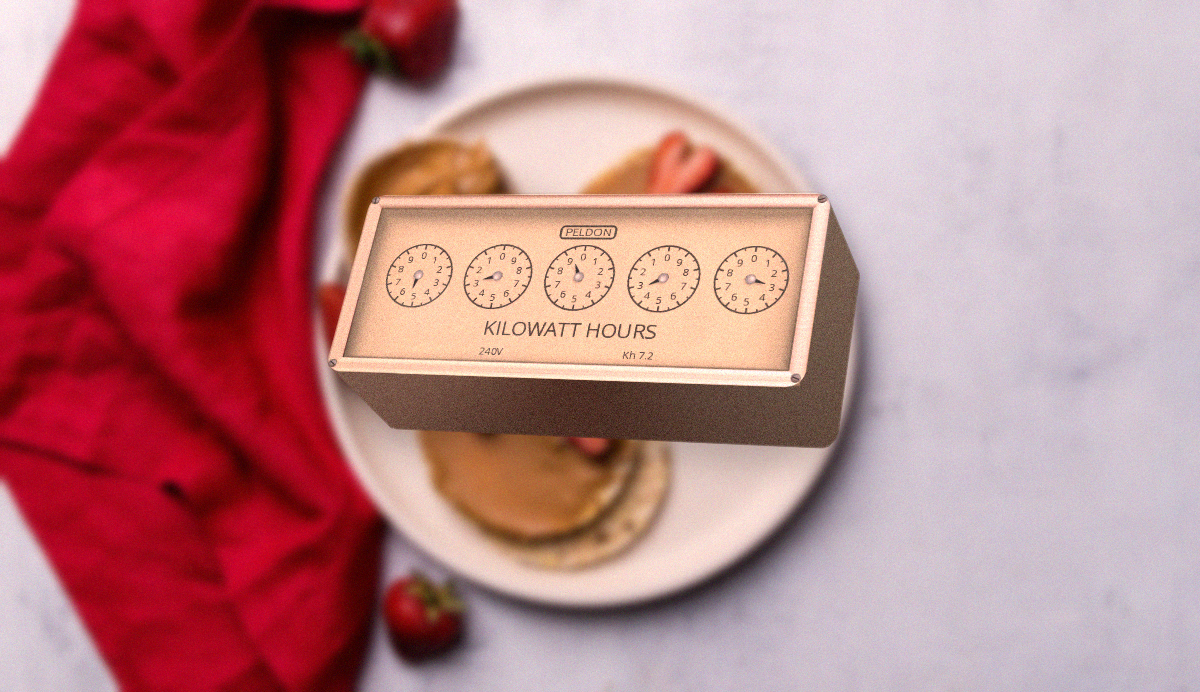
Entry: 52933
